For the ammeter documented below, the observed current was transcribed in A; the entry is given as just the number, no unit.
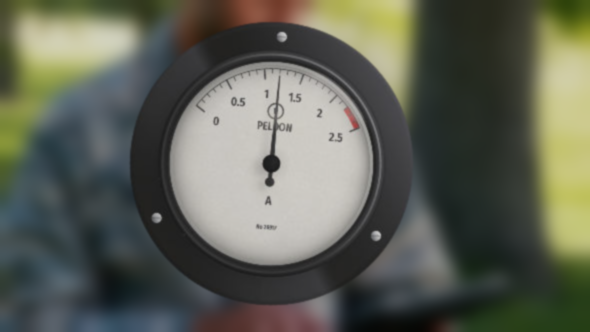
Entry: 1.2
